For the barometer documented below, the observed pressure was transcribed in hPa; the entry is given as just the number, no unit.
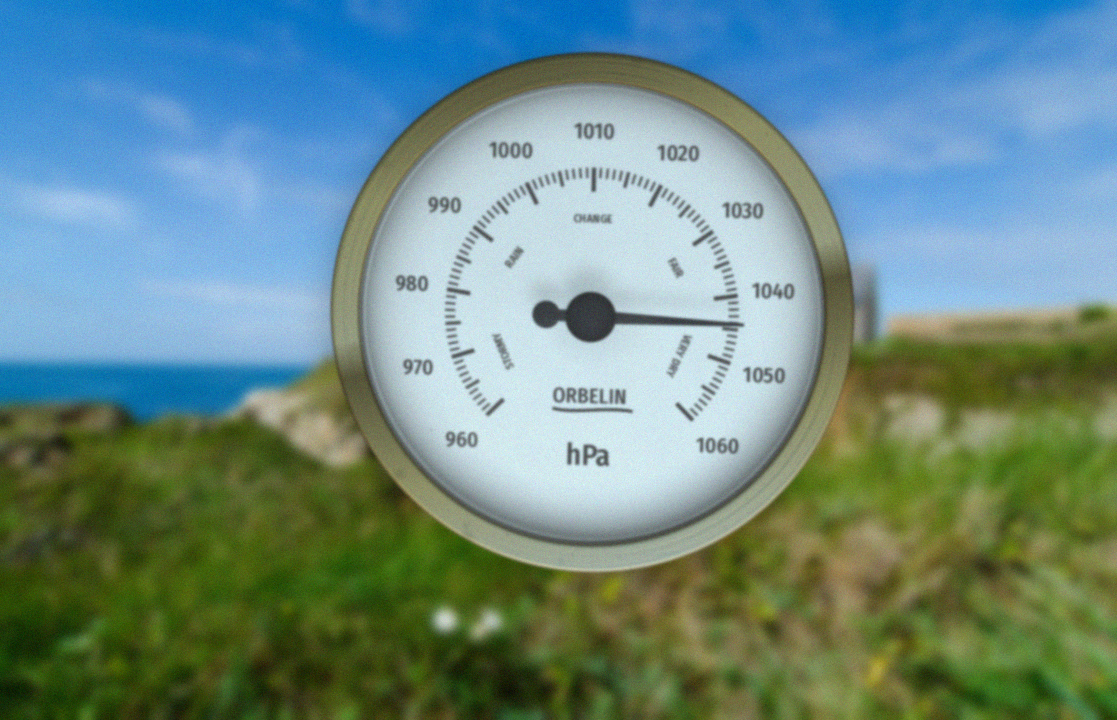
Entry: 1044
